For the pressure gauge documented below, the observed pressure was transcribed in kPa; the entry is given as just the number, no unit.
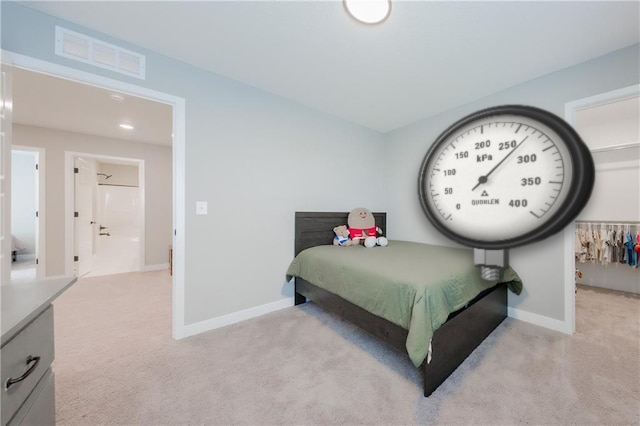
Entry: 270
